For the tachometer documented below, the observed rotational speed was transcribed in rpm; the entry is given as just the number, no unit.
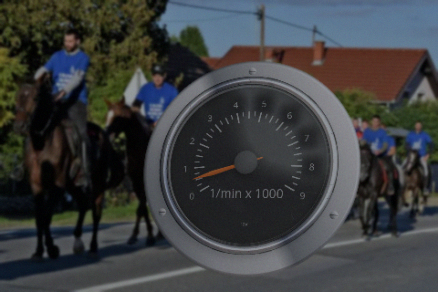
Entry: 500
